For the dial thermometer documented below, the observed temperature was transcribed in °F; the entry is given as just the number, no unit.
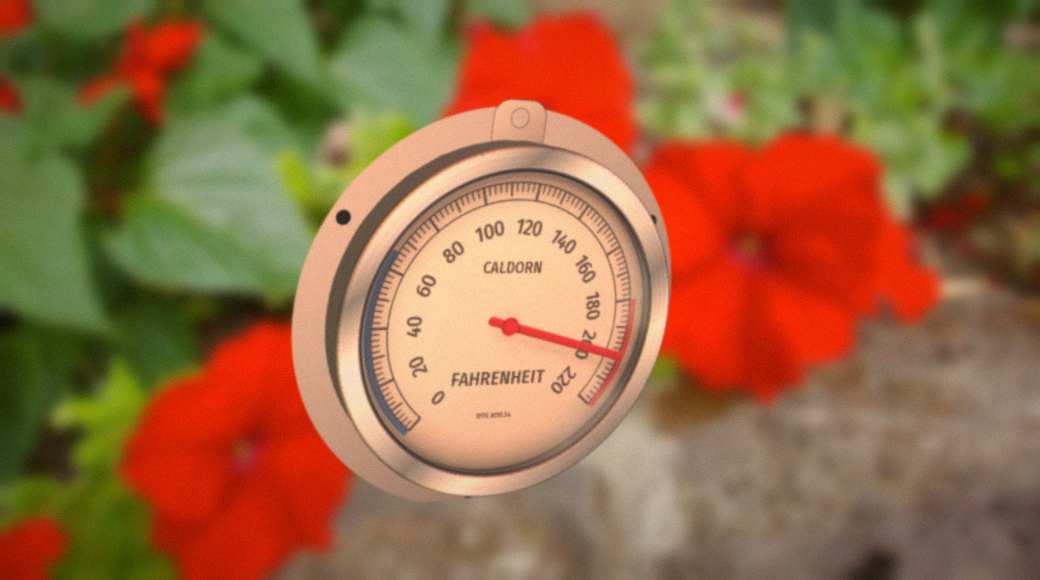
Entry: 200
